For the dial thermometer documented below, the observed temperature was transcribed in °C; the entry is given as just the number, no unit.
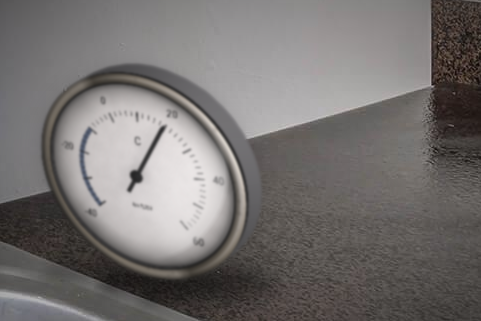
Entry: 20
